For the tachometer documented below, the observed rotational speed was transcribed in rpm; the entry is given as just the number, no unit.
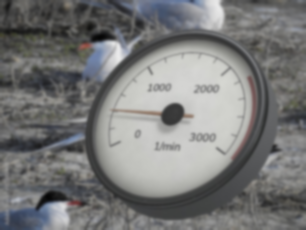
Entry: 400
